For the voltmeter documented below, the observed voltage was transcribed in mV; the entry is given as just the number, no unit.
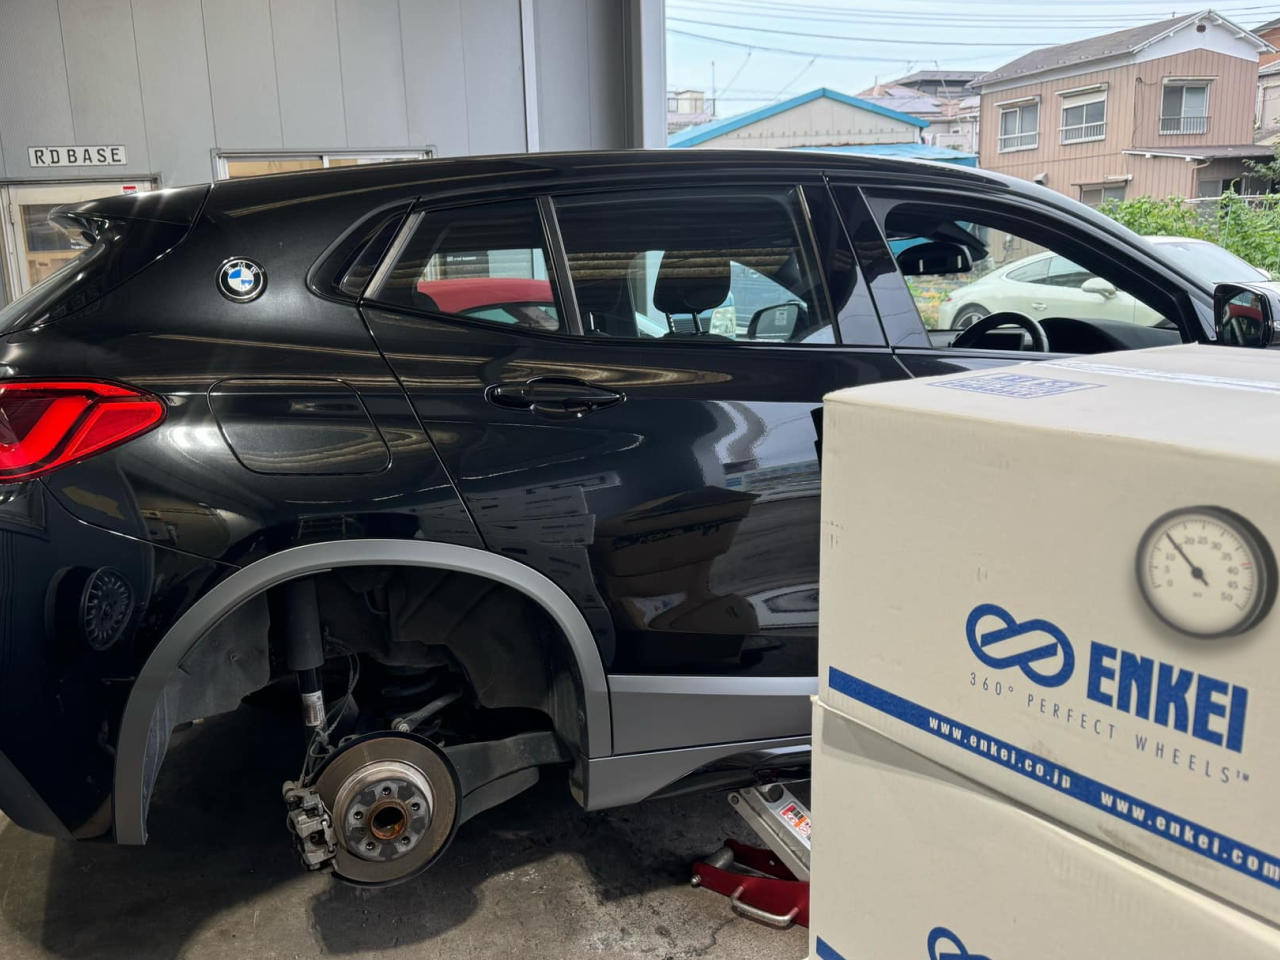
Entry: 15
